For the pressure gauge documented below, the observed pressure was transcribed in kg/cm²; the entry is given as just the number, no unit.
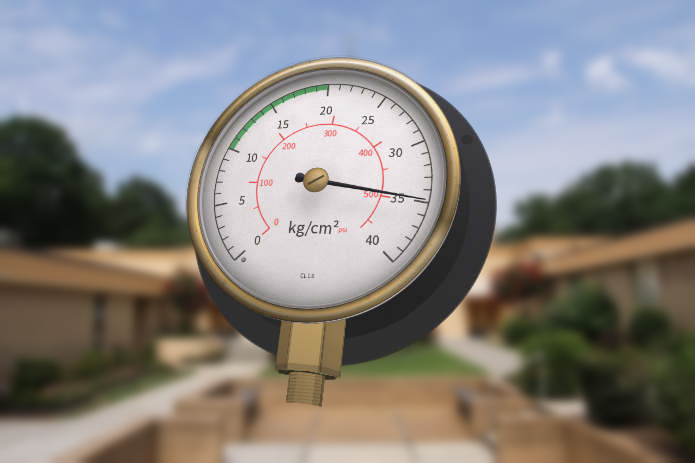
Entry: 35
